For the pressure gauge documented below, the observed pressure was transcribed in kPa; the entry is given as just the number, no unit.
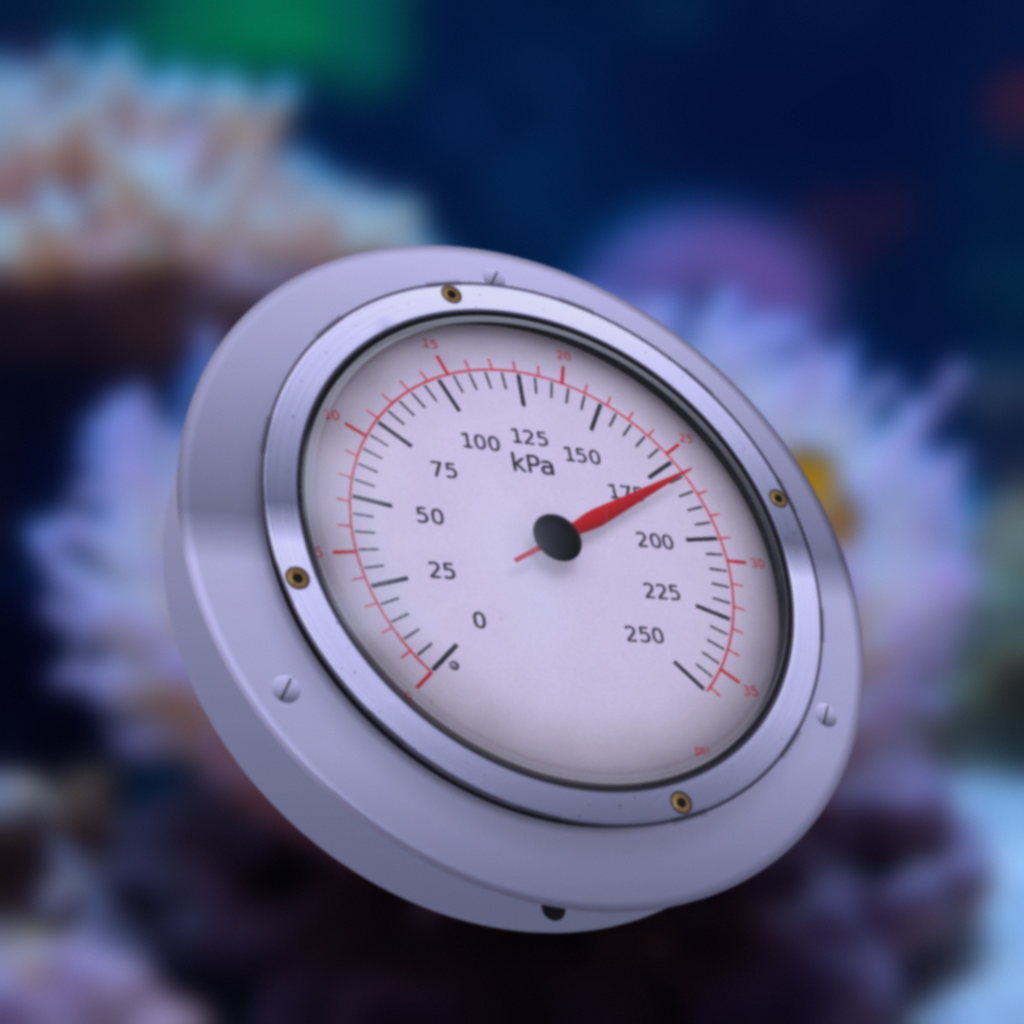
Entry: 180
